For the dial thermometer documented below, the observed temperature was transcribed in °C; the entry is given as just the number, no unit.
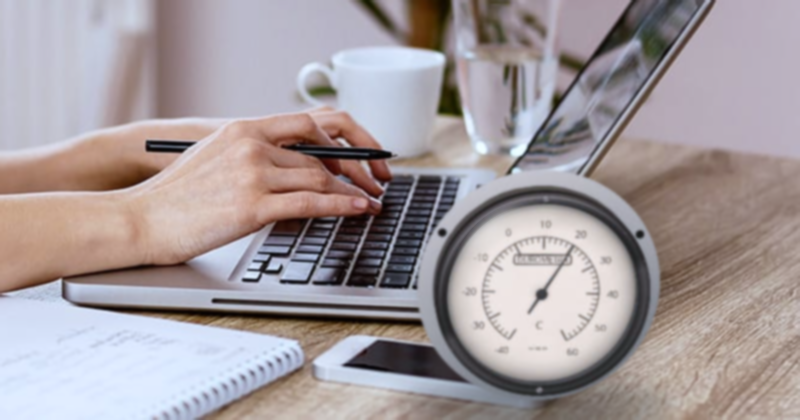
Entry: 20
